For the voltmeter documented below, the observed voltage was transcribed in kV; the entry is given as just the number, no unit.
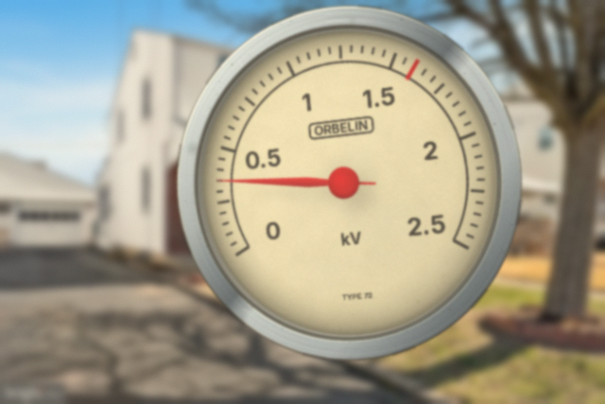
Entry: 0.35
